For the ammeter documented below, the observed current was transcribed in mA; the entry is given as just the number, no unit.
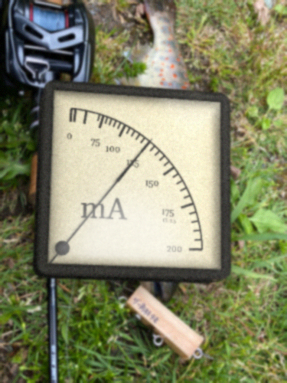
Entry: 125
